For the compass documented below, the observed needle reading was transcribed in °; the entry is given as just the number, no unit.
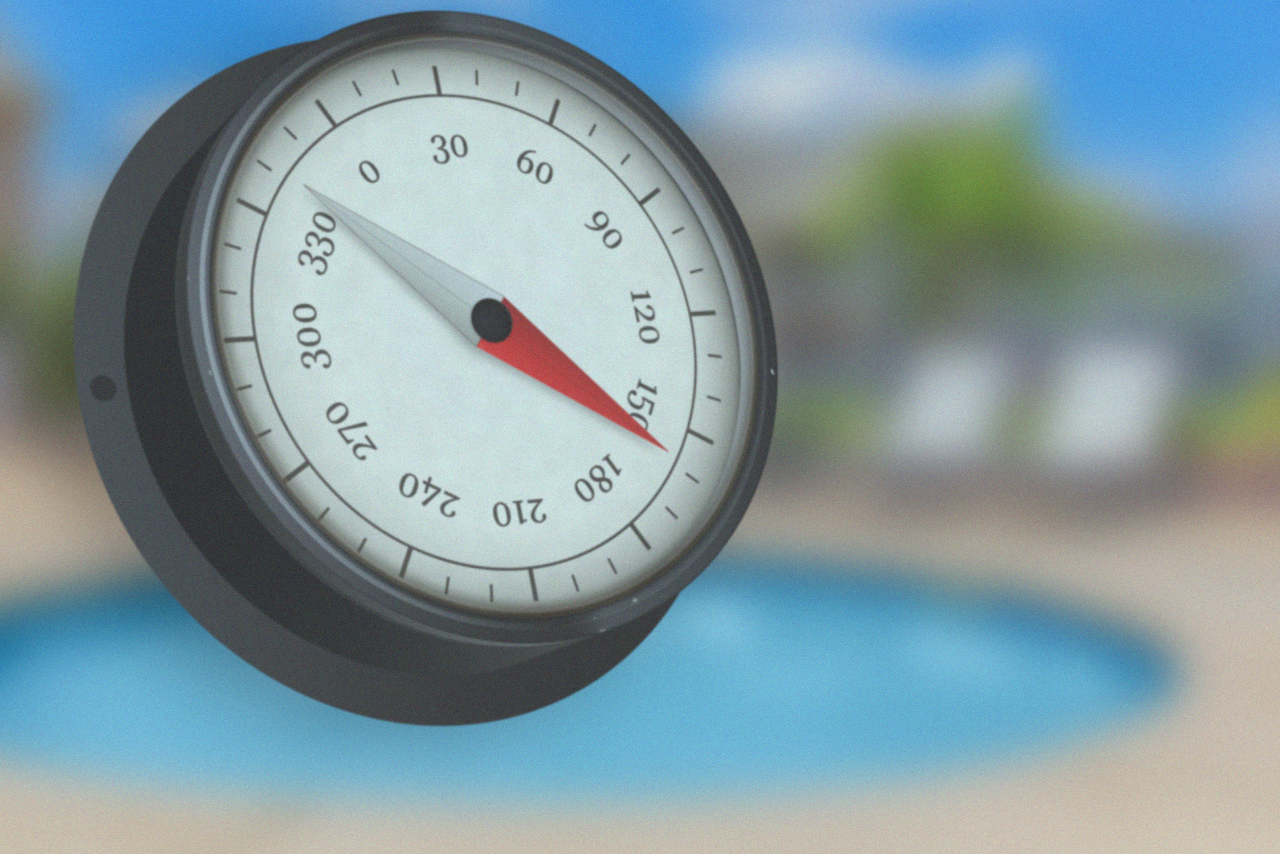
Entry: 160
